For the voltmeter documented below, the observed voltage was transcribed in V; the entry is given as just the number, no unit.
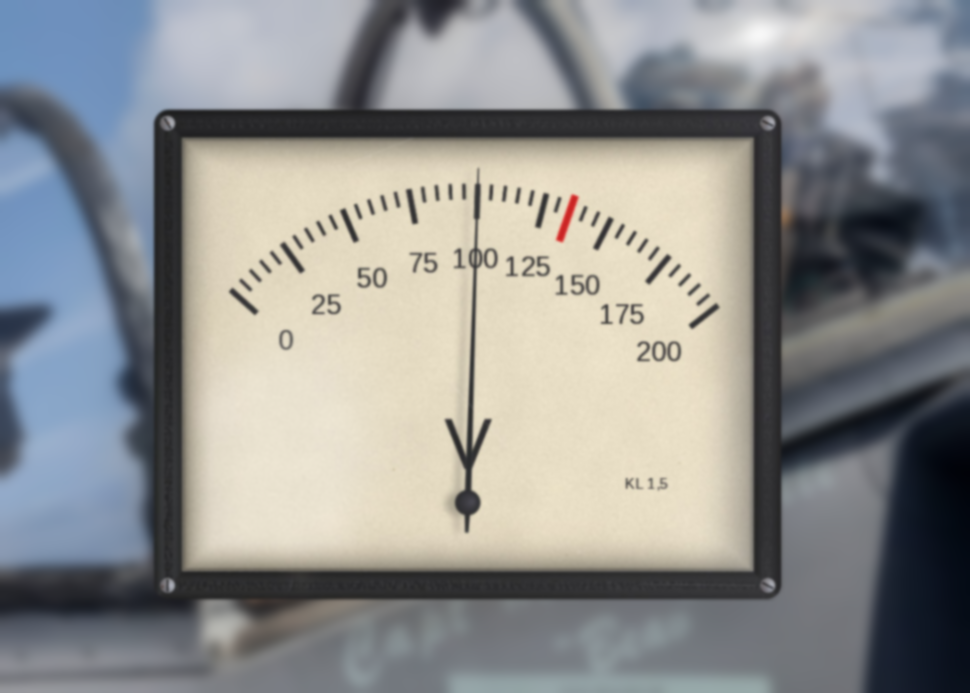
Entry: 100
